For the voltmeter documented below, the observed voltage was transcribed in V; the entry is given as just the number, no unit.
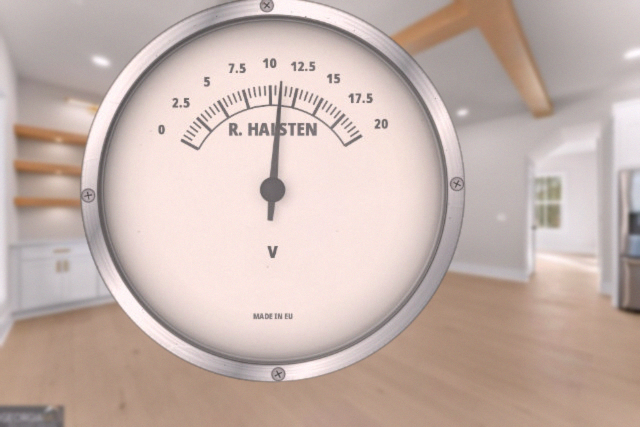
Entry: 11
